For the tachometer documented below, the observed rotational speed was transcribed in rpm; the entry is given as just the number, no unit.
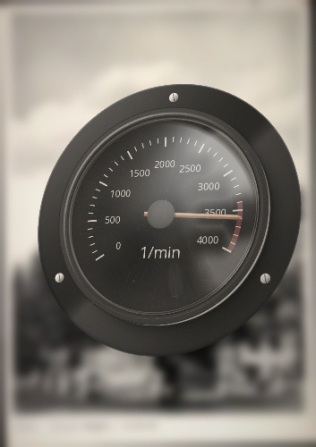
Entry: 3600
